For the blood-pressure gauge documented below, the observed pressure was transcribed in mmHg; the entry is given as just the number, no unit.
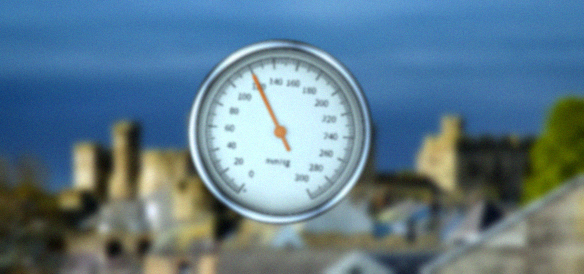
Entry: 120
